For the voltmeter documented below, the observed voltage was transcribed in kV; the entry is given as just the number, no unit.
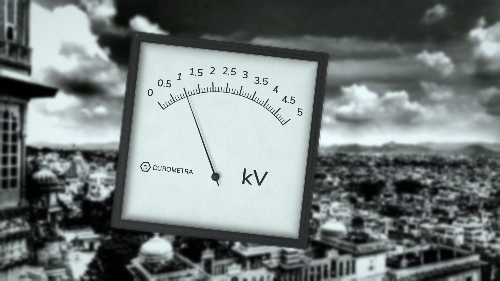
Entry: 1
